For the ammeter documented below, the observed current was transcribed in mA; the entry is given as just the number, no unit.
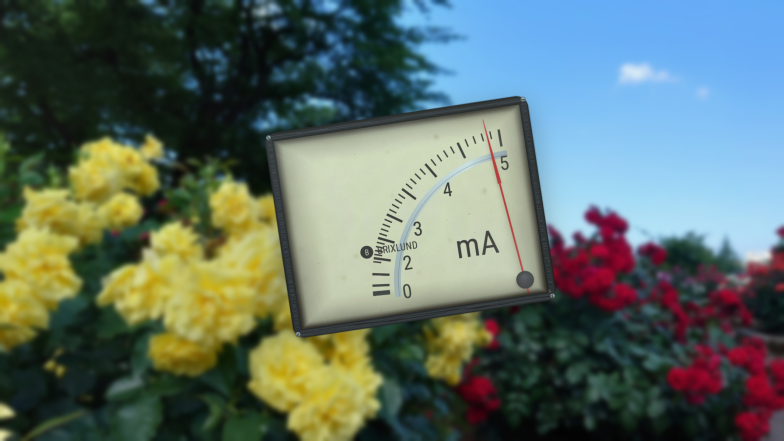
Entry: 4.85
